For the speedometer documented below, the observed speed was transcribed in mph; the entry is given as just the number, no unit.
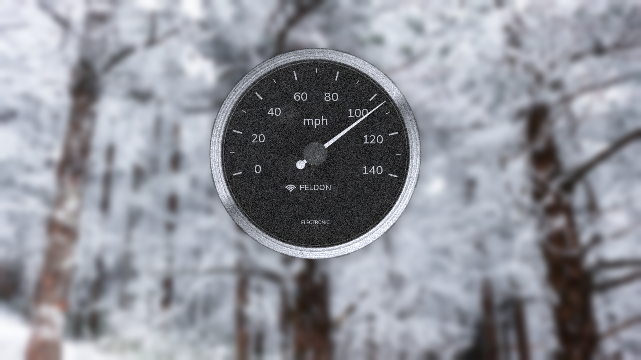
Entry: 105
